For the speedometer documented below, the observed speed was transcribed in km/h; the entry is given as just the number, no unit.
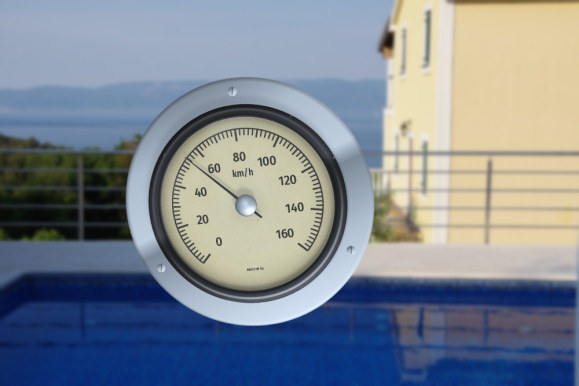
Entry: 54
